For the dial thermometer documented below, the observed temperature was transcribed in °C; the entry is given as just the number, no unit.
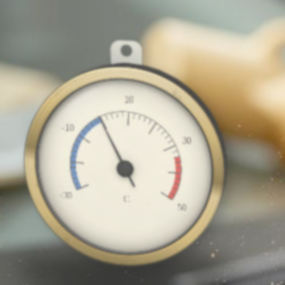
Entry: 0
